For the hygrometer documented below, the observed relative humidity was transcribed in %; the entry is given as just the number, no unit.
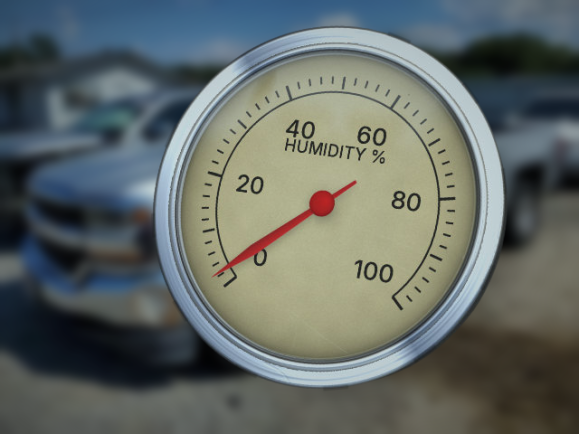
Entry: 2
